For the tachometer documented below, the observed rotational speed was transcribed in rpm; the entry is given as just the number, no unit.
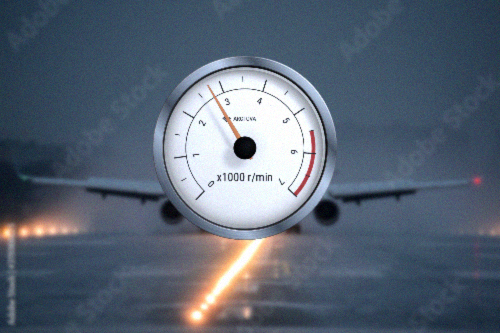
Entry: 2750
